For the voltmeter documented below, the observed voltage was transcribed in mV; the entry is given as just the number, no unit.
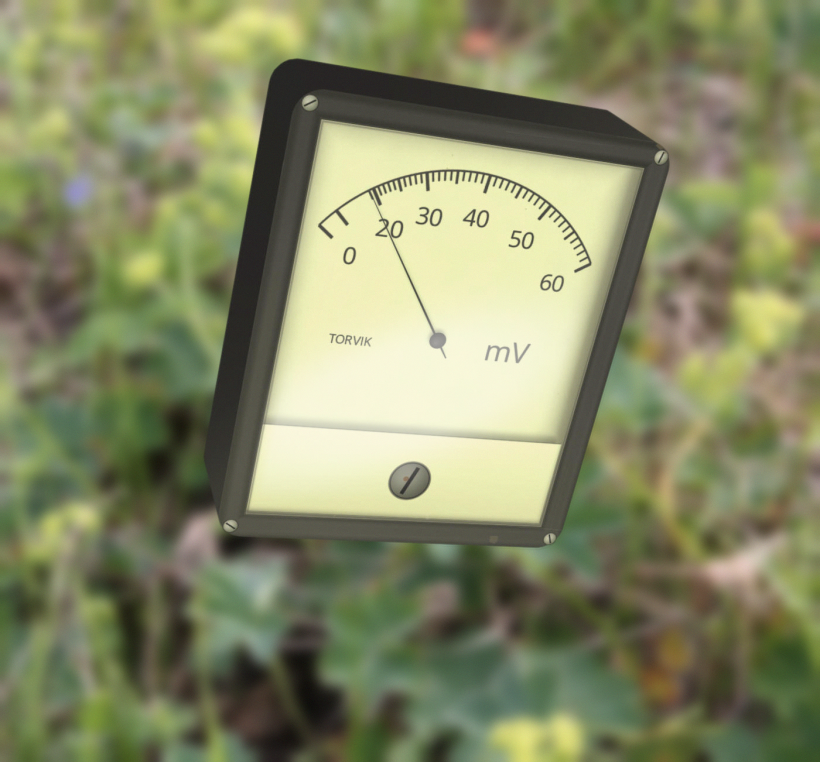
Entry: 19
